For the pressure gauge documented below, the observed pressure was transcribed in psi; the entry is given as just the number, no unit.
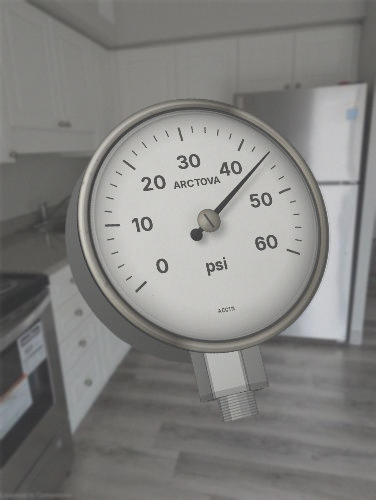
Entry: 44
